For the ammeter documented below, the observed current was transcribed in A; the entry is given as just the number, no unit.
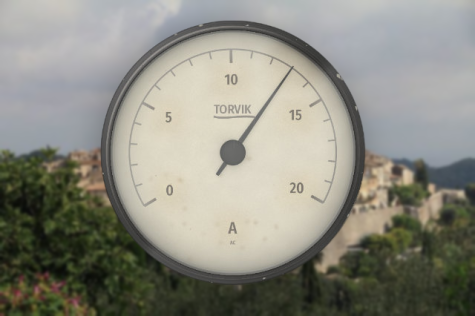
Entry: 13
